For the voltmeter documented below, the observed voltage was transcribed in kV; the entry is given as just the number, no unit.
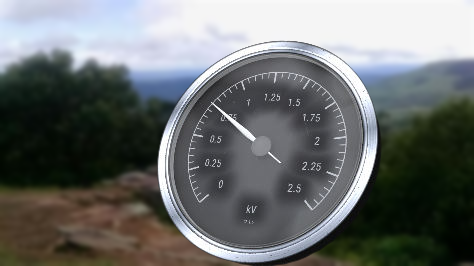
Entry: 0.75
